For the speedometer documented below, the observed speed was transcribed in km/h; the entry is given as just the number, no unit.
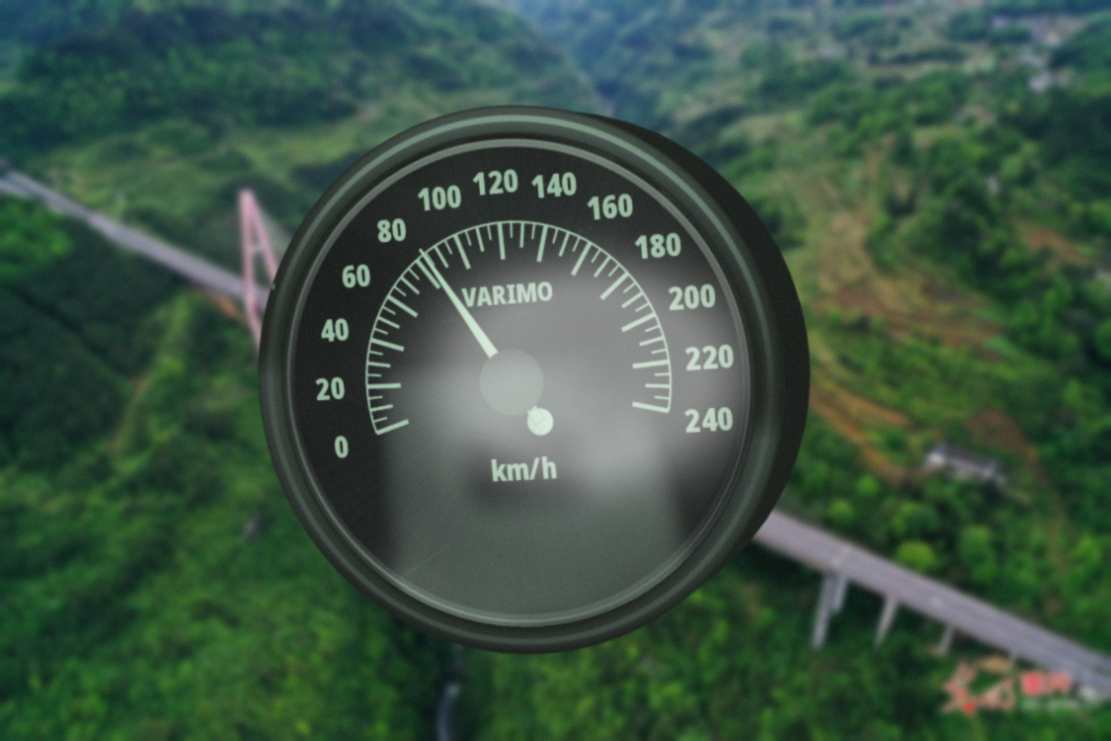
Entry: 85
